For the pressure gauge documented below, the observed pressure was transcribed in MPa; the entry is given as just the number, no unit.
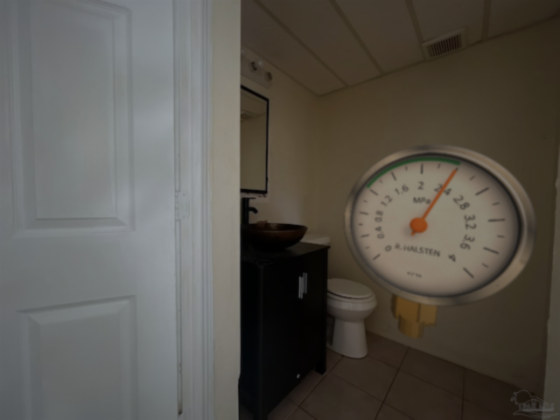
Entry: 2.4
